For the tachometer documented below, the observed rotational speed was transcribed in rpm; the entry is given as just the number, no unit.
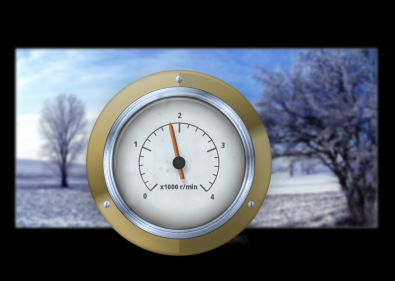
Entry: 1800
